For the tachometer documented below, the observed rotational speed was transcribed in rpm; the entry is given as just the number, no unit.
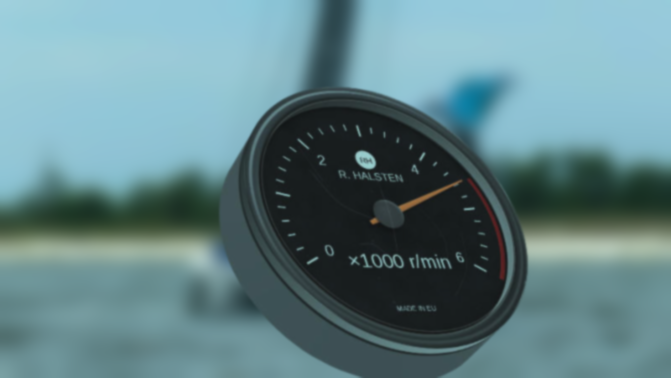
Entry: 4600
